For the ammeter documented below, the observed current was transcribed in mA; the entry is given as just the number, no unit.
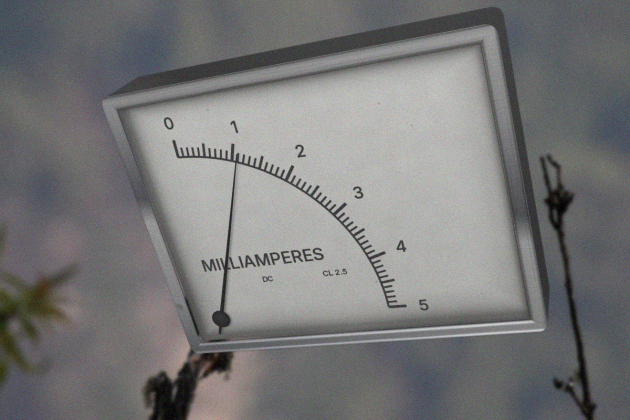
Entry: 1.1
